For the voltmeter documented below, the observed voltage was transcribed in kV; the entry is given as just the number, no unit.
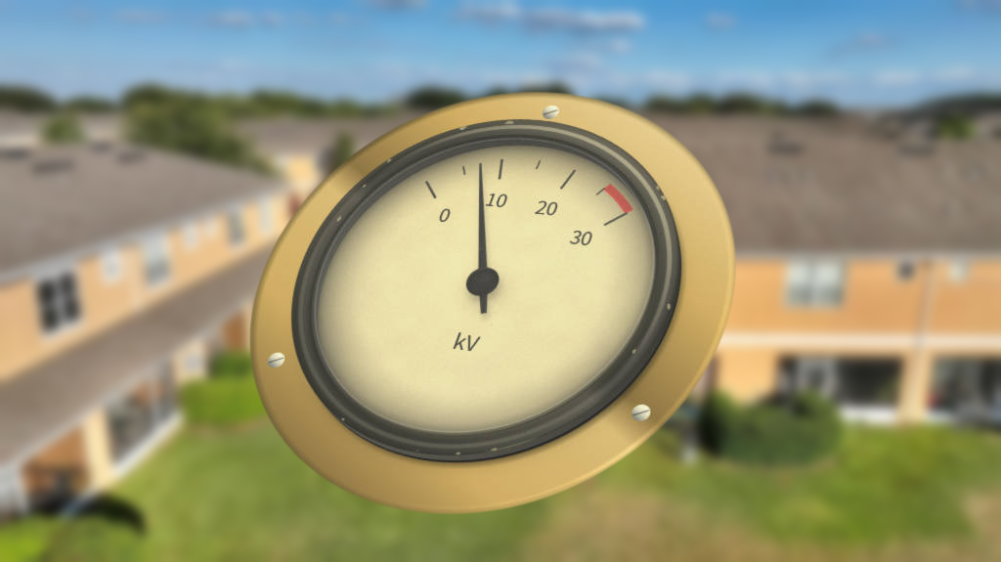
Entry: 7.5
